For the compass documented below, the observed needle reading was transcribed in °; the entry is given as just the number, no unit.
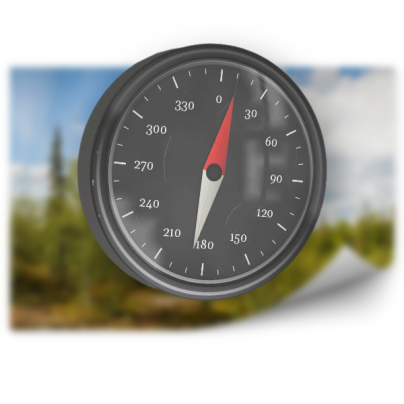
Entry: 10
